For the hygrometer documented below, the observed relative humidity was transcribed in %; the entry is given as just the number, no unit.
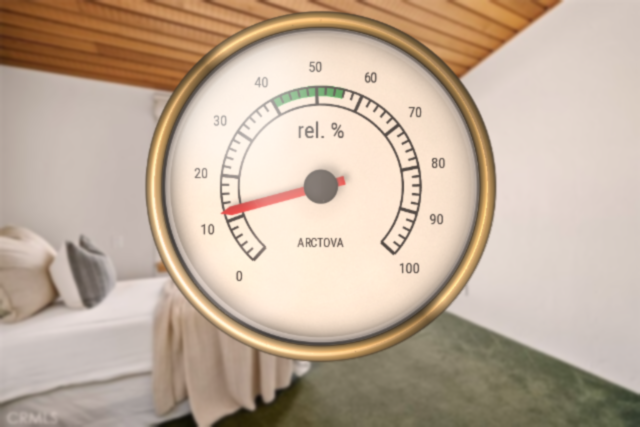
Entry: 12
